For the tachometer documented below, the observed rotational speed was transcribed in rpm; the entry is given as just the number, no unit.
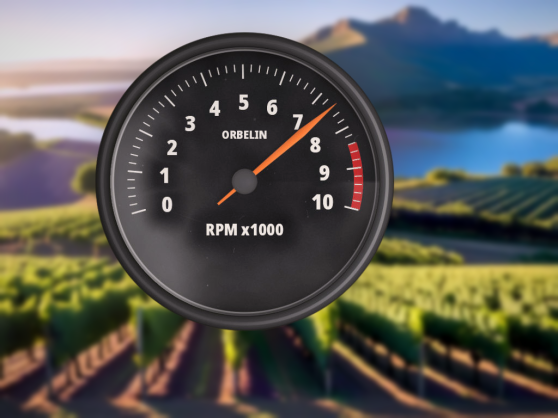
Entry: 7400
